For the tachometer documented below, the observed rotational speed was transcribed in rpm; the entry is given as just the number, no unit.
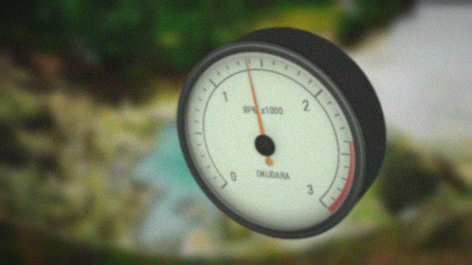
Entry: 1400
